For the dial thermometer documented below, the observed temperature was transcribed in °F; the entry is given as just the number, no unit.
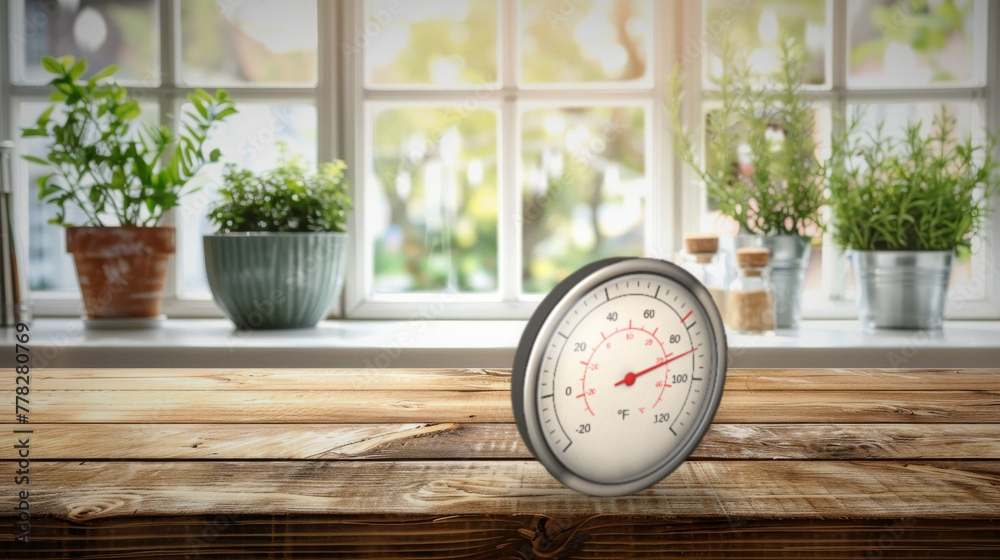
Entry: 88
